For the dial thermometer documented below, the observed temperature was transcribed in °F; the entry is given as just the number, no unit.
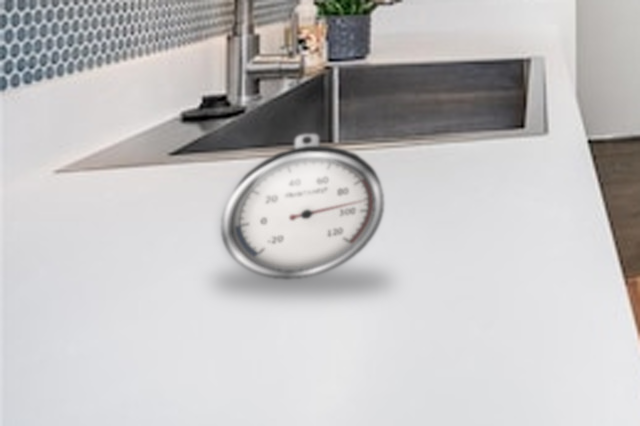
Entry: 92
